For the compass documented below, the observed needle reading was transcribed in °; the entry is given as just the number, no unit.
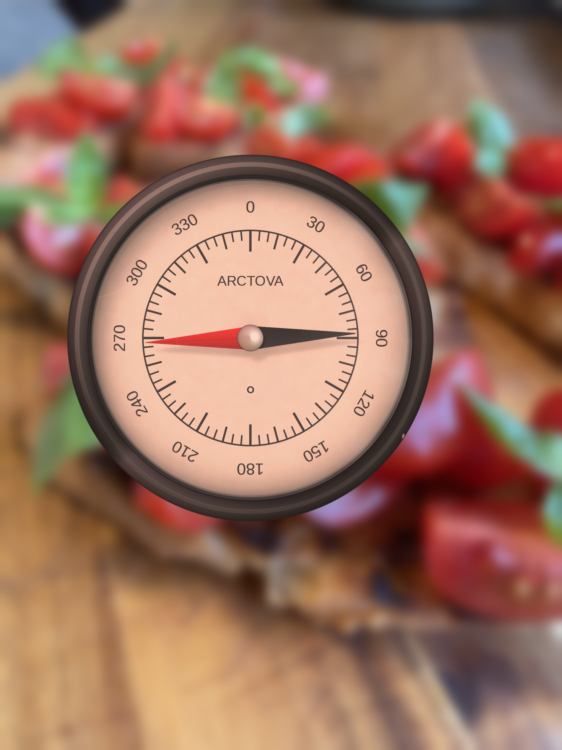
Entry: 267.5
